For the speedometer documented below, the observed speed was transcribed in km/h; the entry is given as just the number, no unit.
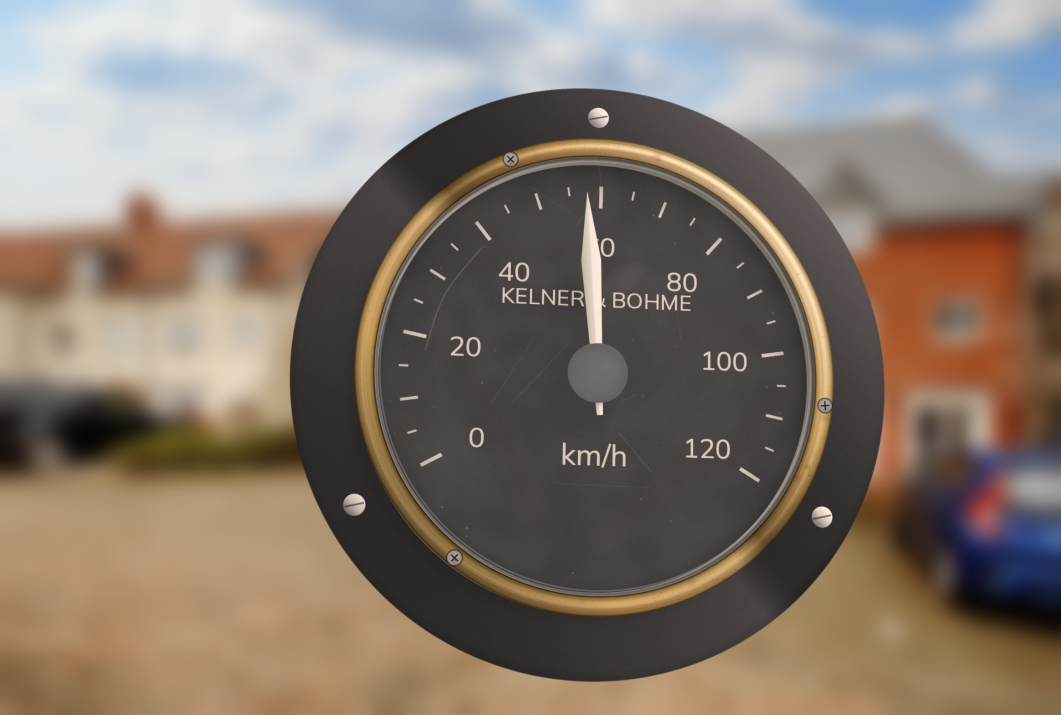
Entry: 57.5
